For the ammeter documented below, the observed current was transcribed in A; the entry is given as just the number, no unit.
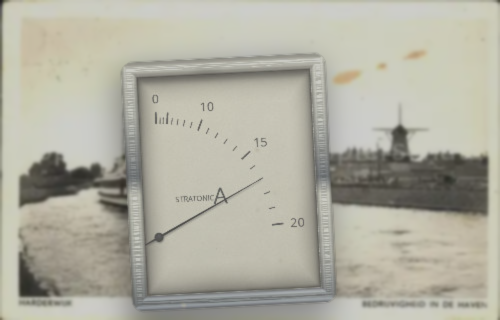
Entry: 17
